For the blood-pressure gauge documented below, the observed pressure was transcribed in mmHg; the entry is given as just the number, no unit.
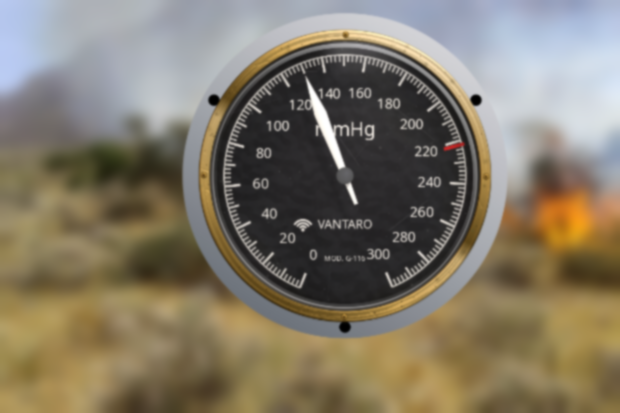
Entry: 130
